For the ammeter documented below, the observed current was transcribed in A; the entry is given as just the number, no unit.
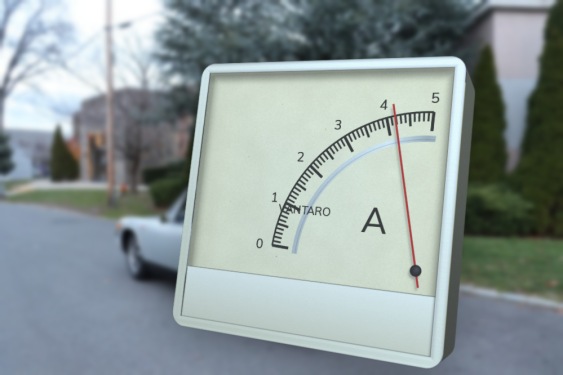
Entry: 4.2
